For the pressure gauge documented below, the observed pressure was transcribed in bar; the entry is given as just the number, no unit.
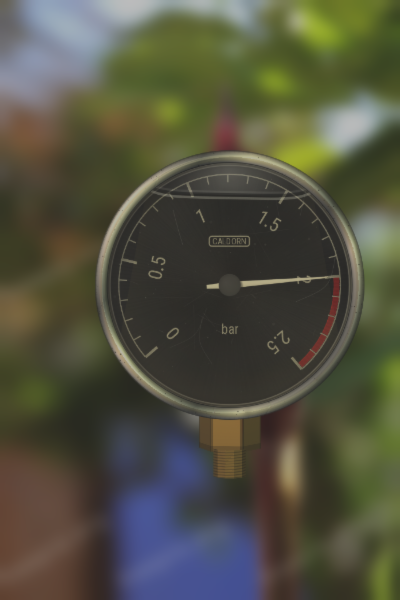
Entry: 2
